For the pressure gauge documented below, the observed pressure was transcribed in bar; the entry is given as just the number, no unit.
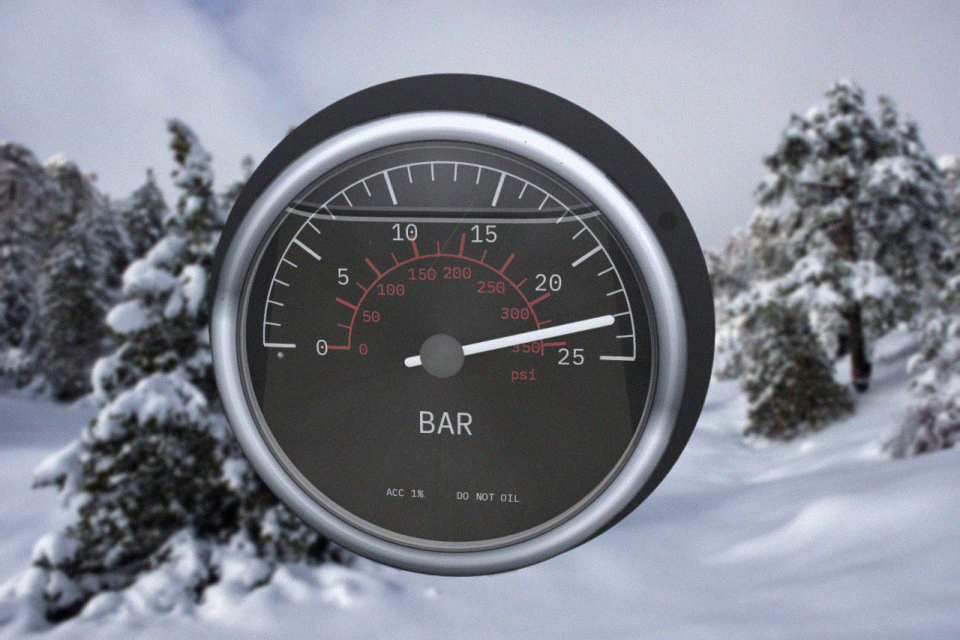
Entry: 23
